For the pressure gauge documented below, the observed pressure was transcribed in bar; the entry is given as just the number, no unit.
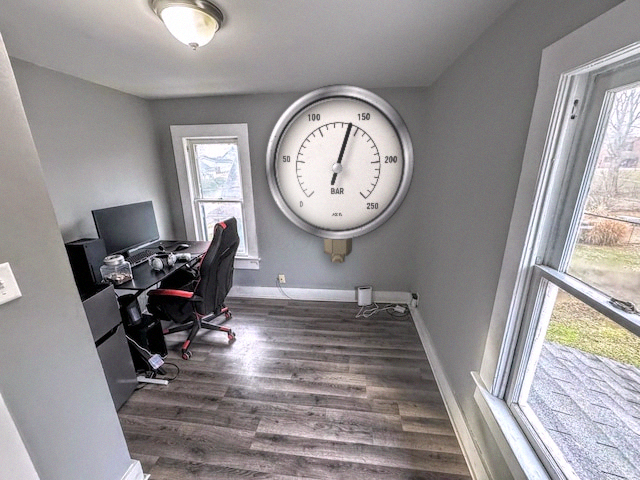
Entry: 140
